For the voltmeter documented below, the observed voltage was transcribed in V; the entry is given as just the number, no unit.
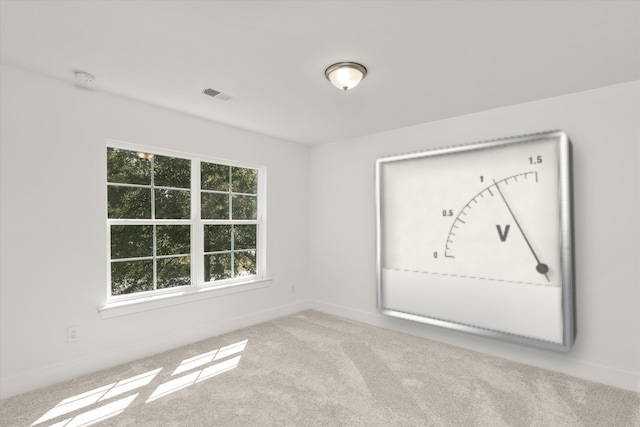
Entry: 1.1
